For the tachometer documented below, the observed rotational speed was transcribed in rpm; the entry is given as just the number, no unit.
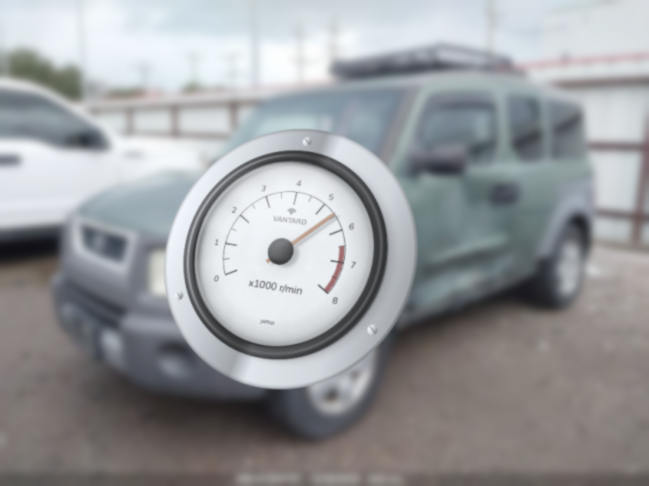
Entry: 5500
